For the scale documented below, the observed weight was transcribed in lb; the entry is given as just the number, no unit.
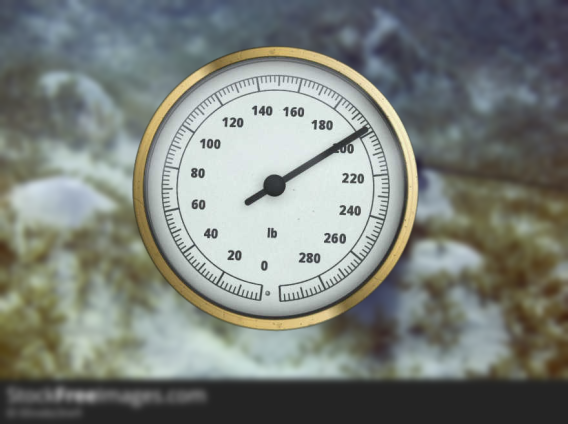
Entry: 198
